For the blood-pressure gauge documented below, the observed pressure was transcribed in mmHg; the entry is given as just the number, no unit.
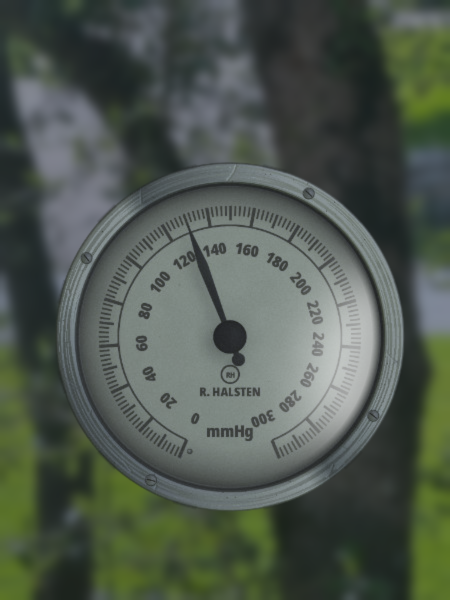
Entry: 130
